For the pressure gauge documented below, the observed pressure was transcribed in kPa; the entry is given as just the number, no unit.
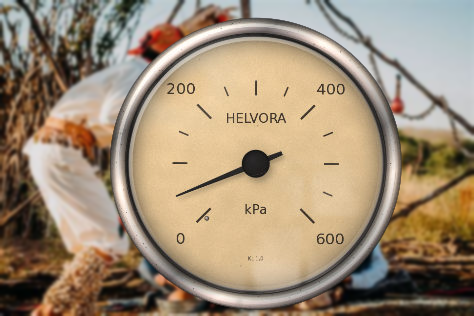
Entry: 50
